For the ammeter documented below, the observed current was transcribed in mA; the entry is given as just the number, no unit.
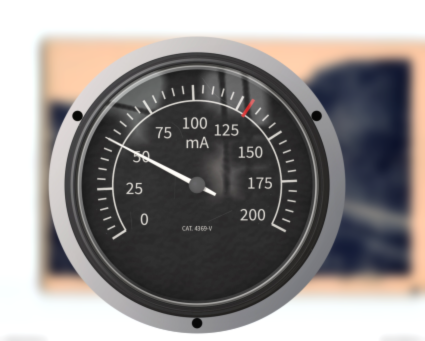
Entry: 50
